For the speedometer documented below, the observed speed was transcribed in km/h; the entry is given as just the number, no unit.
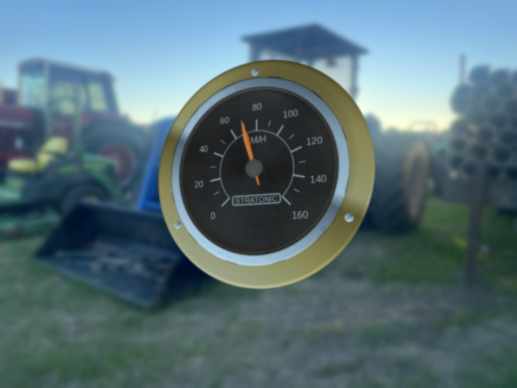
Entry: 70
